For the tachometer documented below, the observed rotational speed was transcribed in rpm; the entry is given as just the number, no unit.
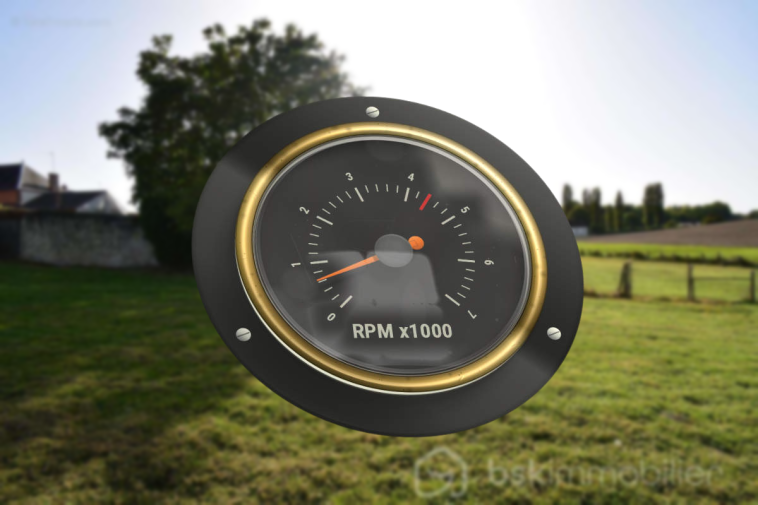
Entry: 600
